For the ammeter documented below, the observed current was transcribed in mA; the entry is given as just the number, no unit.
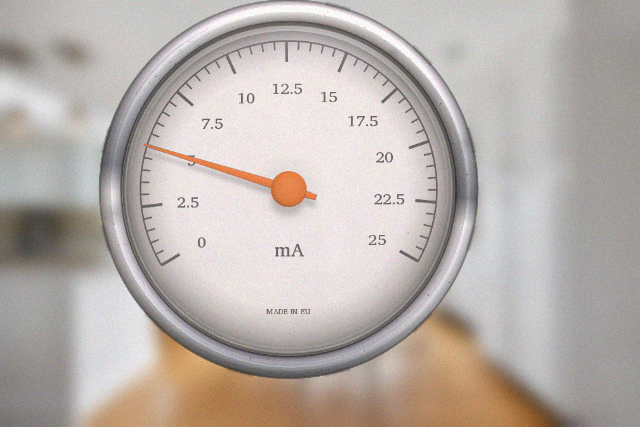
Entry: 5
